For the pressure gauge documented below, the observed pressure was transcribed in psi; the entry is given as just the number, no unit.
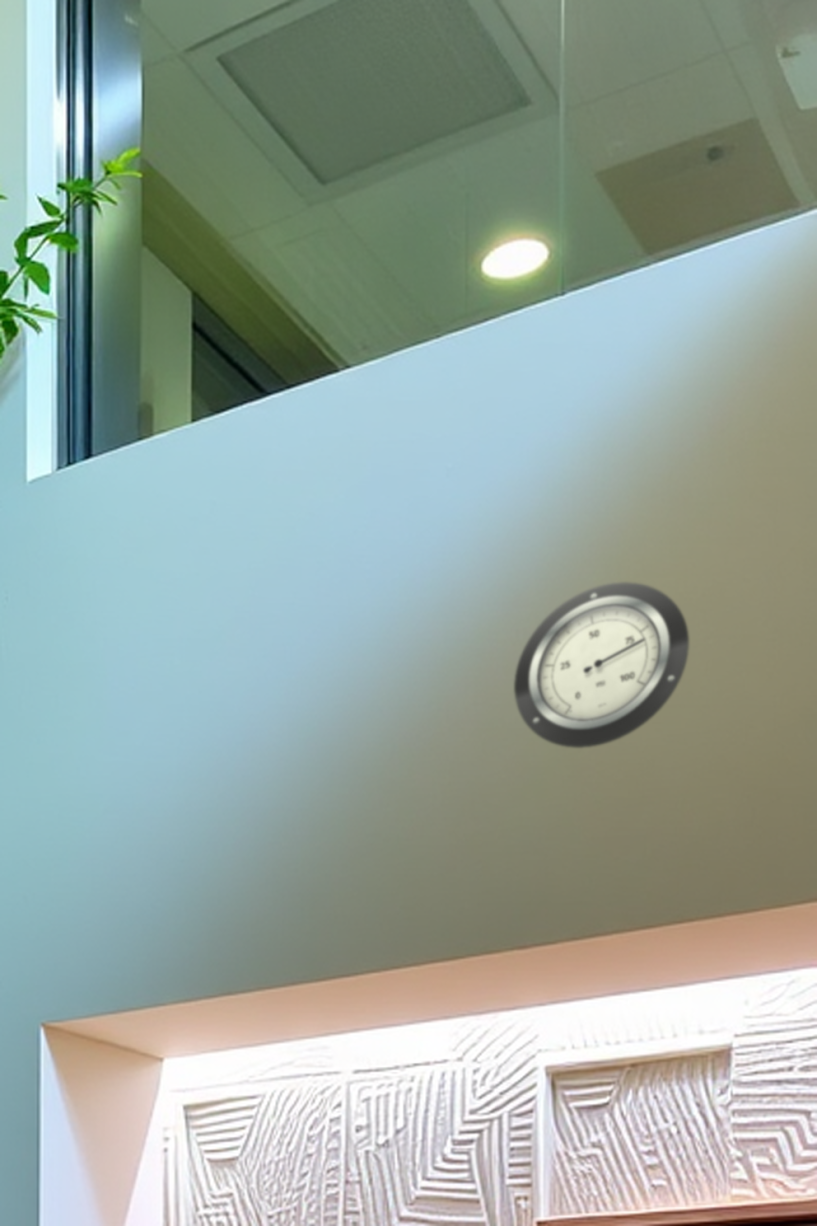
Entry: 80
